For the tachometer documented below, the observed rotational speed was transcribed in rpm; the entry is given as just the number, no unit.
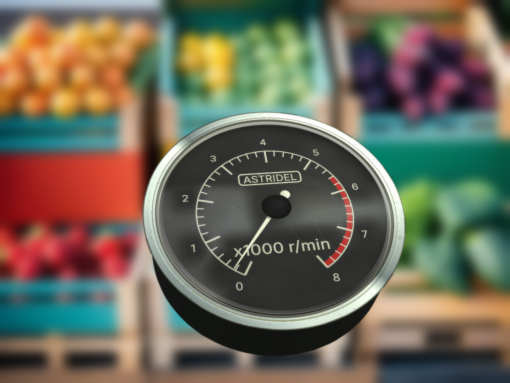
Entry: 200
